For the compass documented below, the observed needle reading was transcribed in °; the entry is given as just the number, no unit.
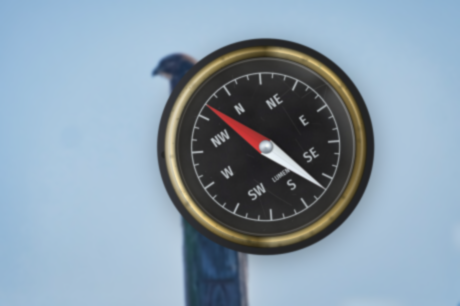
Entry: 340
